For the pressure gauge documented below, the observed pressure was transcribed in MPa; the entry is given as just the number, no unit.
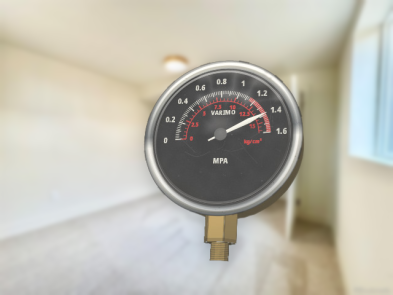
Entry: 1.4
